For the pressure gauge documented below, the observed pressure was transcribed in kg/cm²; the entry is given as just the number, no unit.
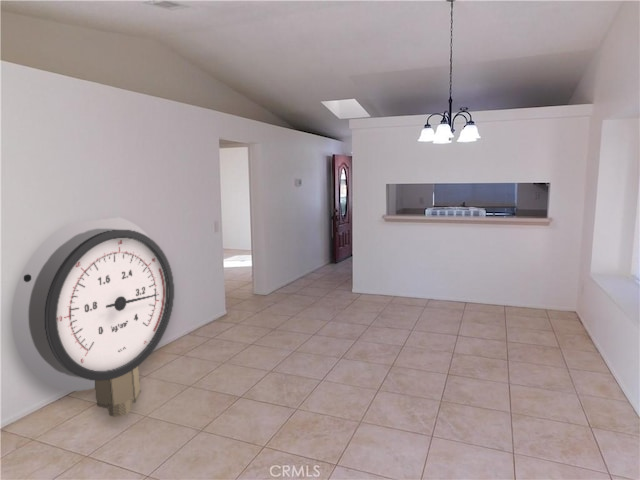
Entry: 3.4
